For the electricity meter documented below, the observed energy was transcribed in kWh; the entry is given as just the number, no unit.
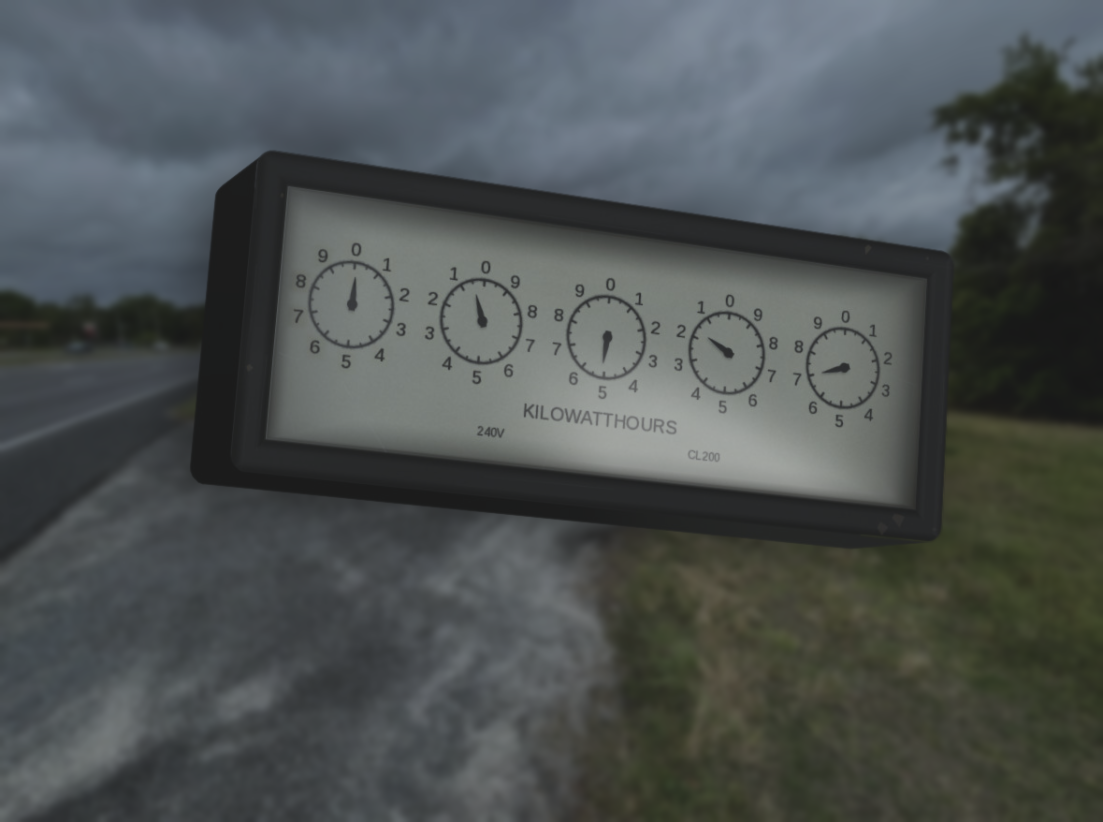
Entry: 517
